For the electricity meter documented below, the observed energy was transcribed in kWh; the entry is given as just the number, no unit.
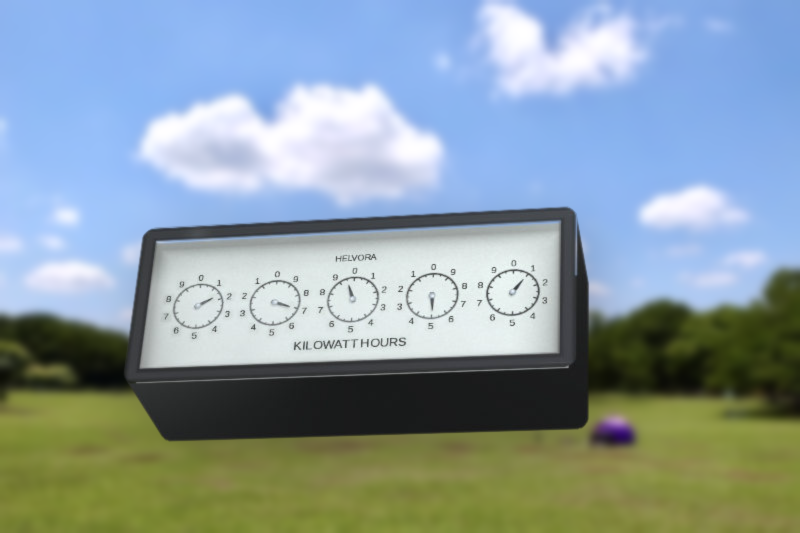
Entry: 16951
